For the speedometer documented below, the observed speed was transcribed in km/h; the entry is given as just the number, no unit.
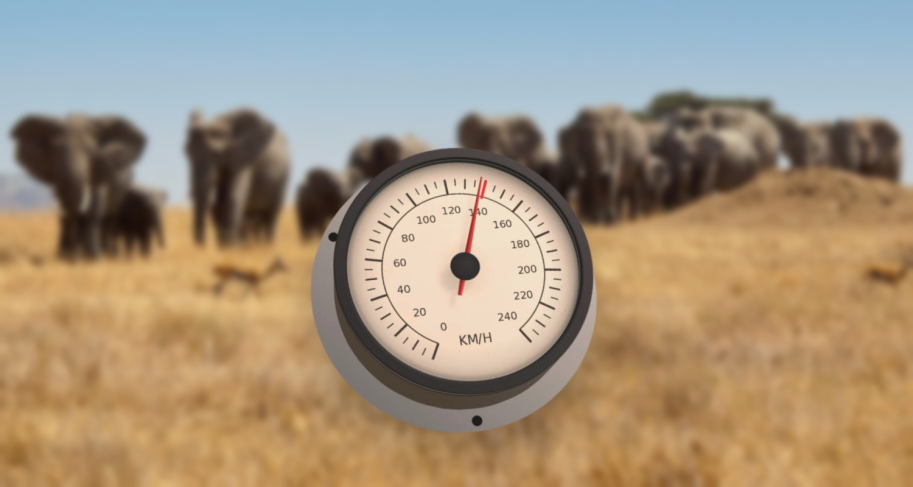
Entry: 137.5
